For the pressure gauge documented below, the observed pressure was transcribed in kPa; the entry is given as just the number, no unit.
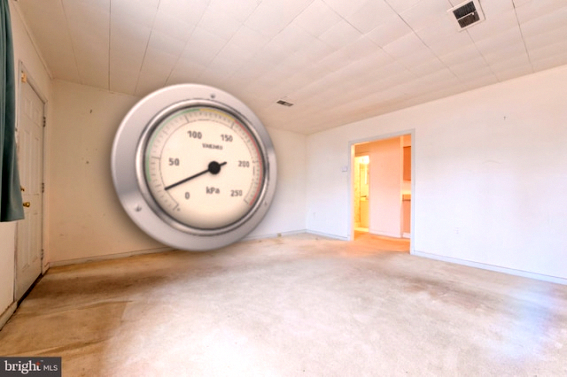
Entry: 20
